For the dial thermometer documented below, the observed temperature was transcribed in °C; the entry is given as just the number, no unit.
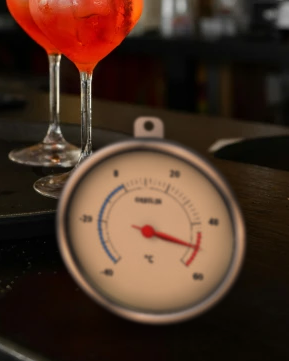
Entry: 50
